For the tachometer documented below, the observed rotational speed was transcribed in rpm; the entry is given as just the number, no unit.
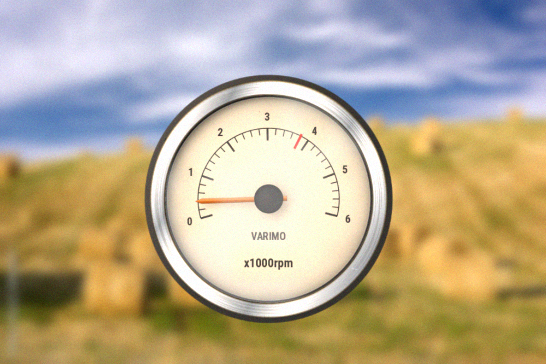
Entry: 400
